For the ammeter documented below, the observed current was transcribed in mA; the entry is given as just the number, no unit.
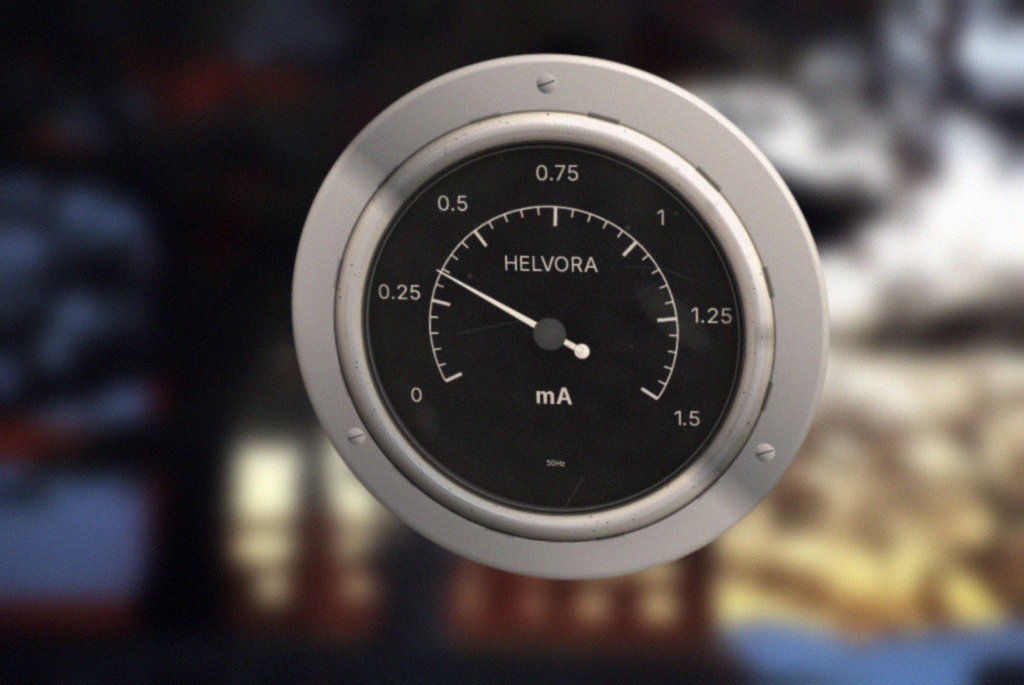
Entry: 0.35
